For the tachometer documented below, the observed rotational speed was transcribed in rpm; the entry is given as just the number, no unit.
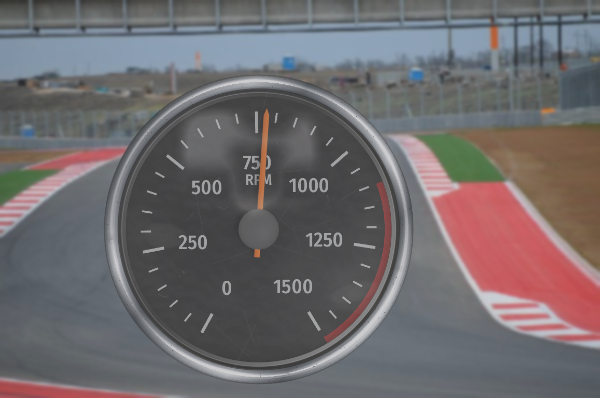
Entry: 775
